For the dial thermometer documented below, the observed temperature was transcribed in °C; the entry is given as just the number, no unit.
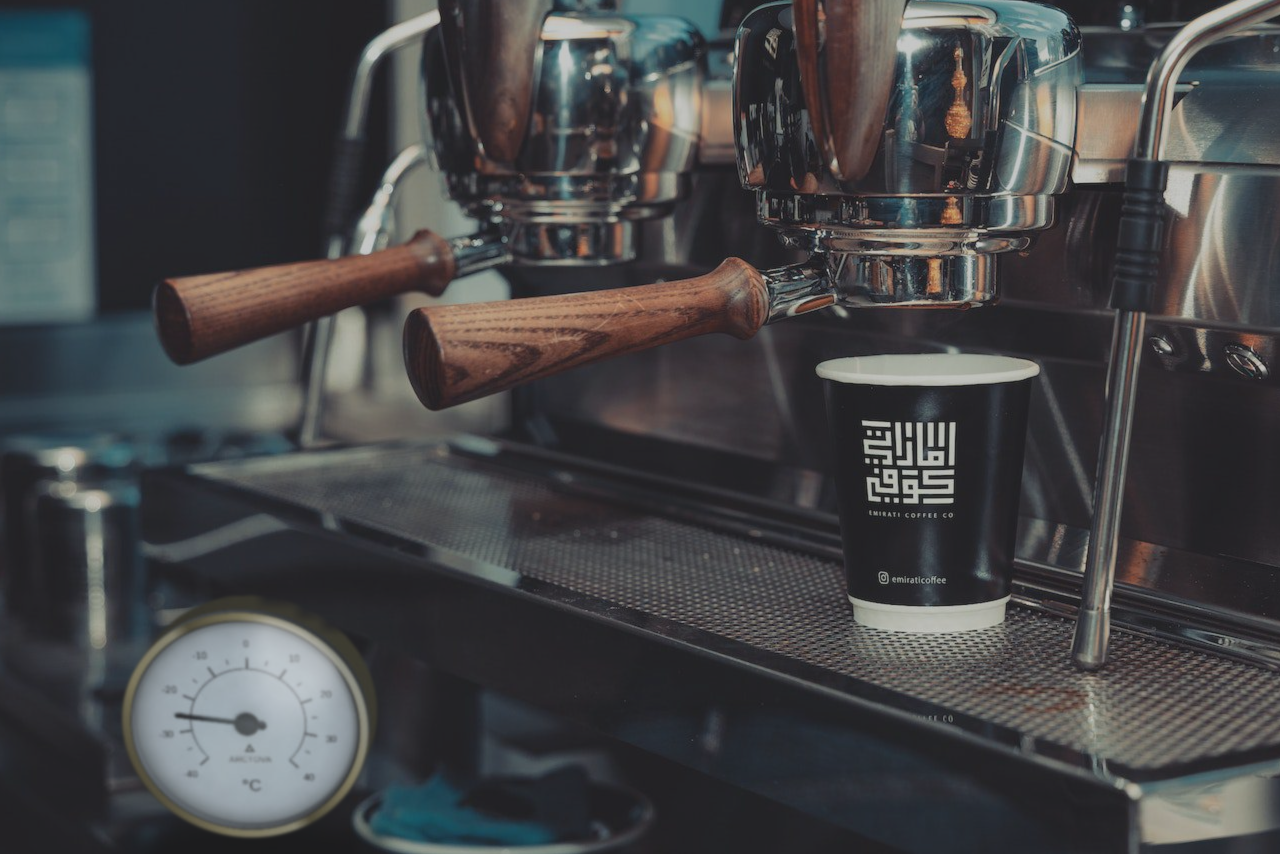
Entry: -25
